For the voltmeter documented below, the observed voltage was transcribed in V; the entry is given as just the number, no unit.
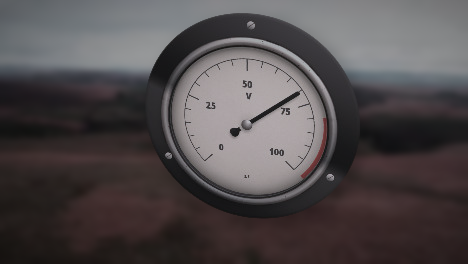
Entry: 70
